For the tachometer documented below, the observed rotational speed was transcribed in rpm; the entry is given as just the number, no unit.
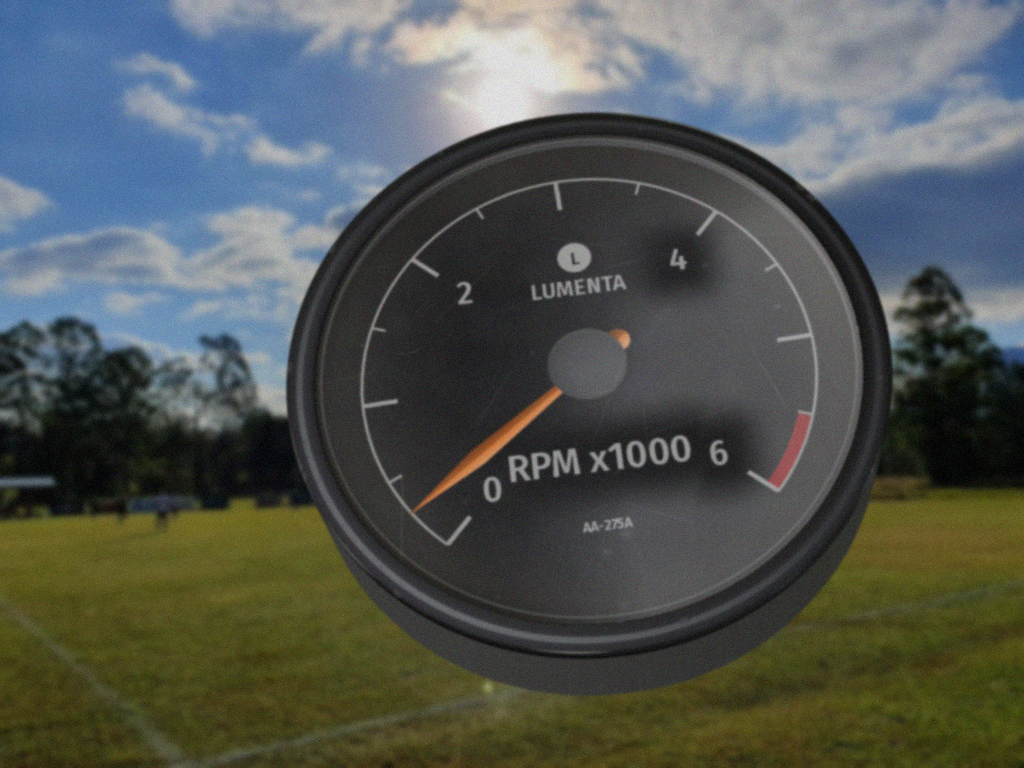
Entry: 250
